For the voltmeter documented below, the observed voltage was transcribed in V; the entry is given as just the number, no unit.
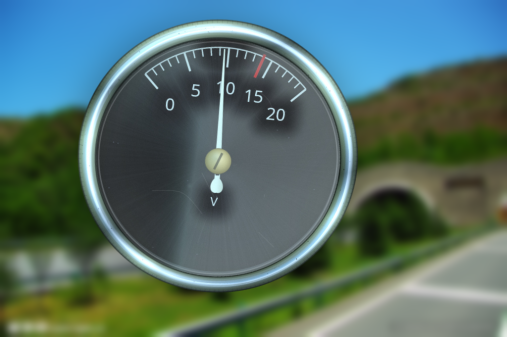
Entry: 9.5
